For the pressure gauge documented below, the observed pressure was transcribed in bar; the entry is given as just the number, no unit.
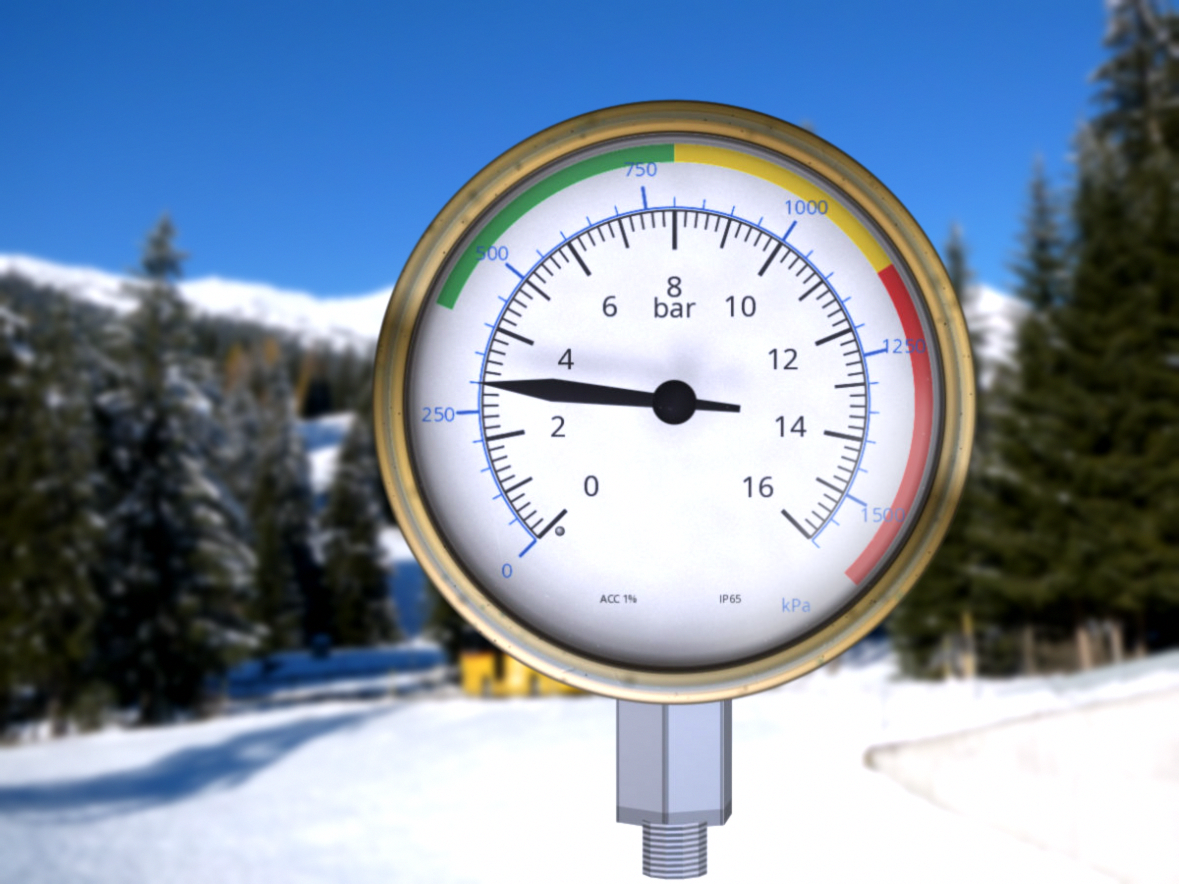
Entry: 3
